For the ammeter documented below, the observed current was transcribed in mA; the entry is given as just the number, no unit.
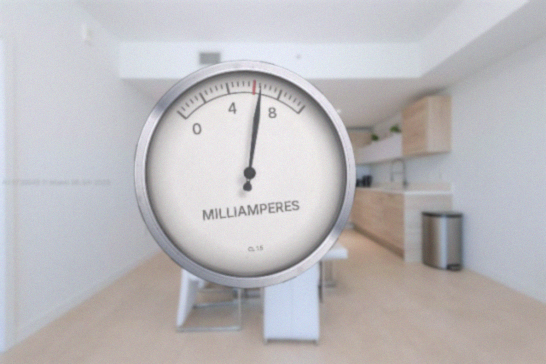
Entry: 6.4
